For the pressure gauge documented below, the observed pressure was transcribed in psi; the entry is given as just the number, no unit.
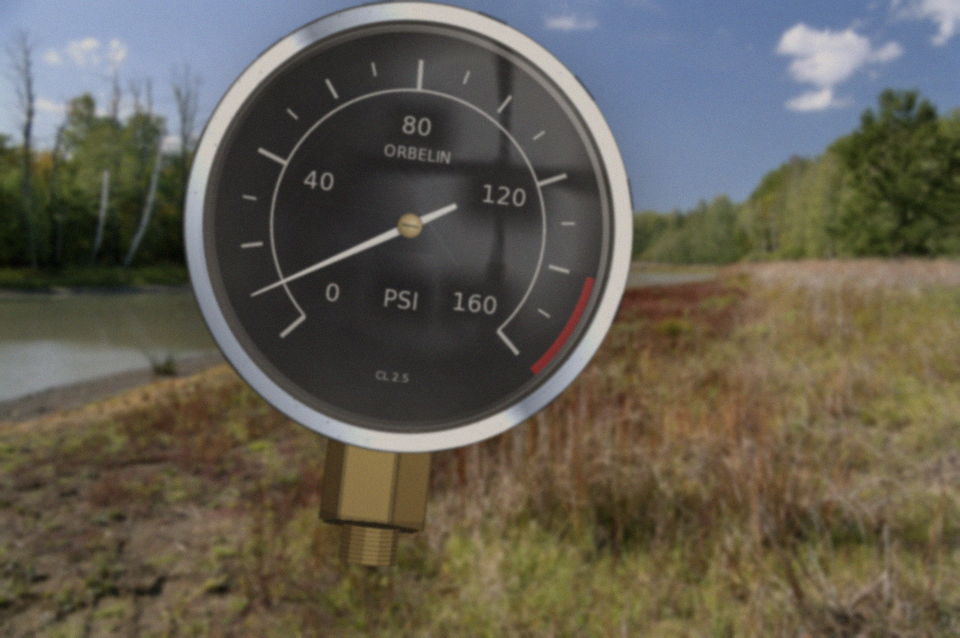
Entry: 10
